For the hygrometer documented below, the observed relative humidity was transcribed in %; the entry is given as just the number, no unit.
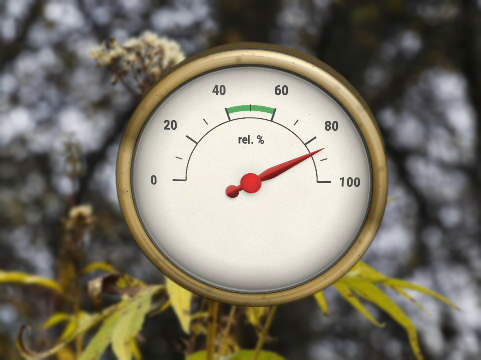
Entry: 85
